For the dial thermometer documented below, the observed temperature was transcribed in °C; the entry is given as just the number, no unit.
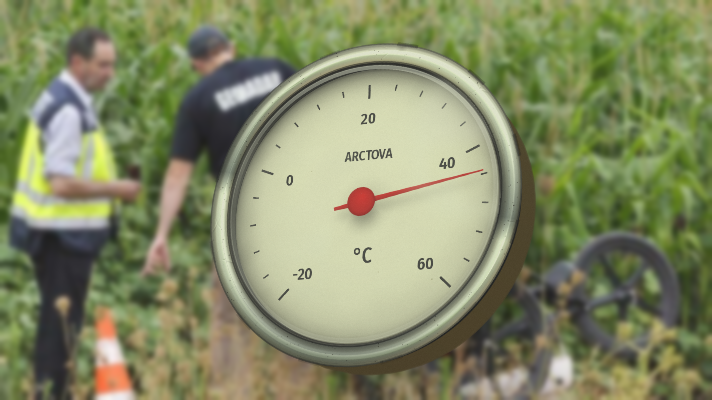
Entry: 44
